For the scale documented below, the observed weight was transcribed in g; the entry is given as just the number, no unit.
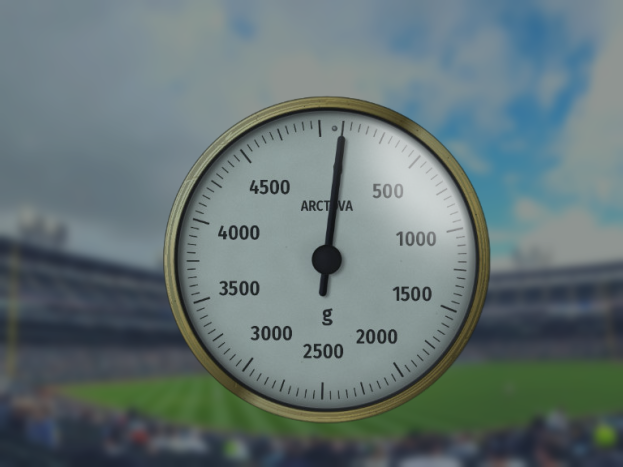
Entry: 0
